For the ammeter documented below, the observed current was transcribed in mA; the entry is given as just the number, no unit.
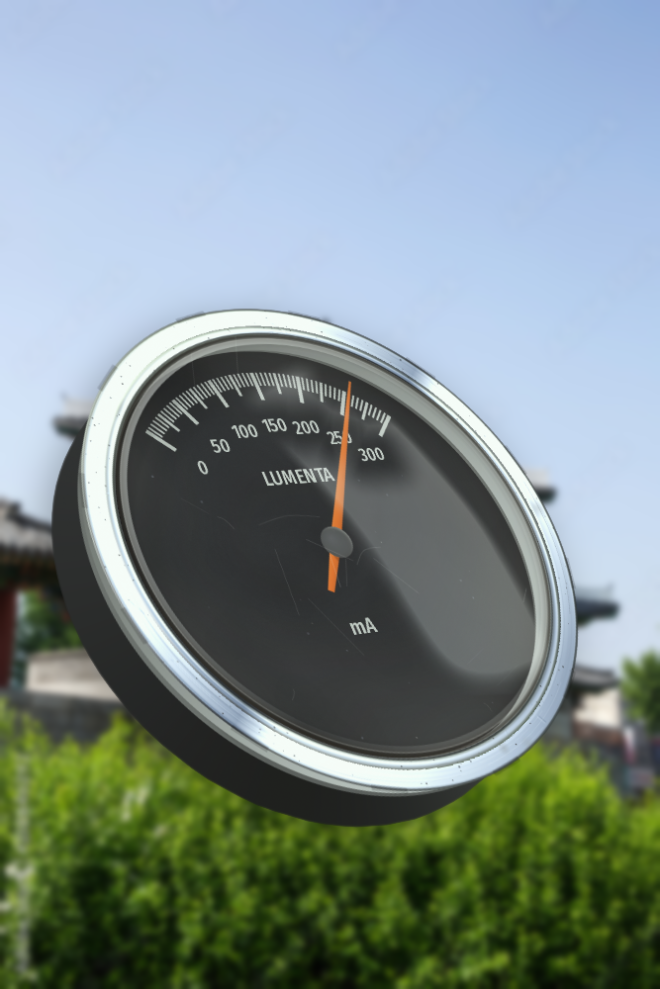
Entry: 250
